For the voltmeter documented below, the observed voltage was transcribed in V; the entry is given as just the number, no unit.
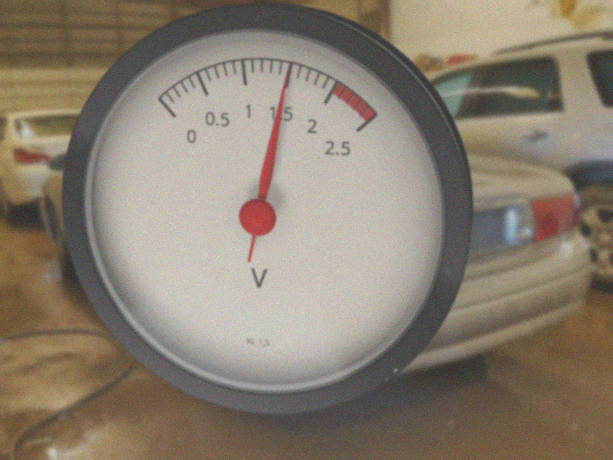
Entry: 1.5
